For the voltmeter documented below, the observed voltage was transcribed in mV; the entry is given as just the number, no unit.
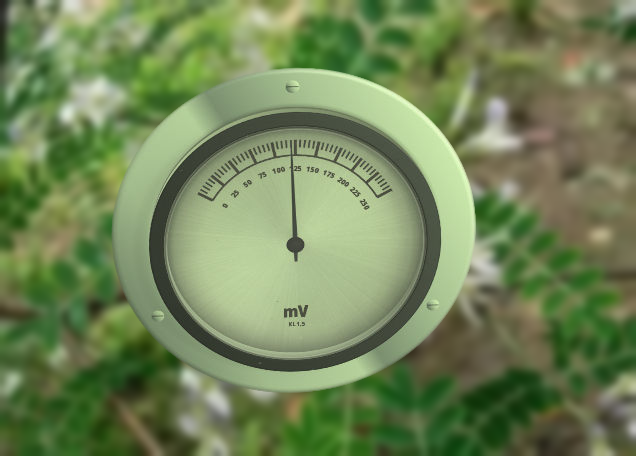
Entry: 120
